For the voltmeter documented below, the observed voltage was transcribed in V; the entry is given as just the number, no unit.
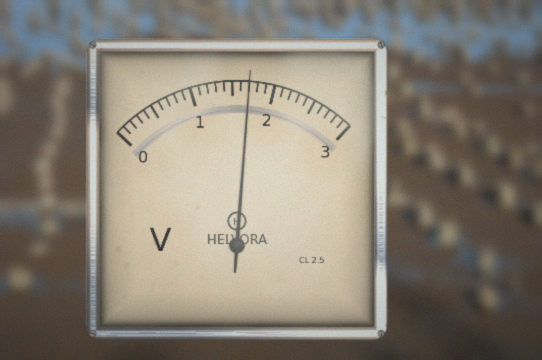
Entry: 1.7
